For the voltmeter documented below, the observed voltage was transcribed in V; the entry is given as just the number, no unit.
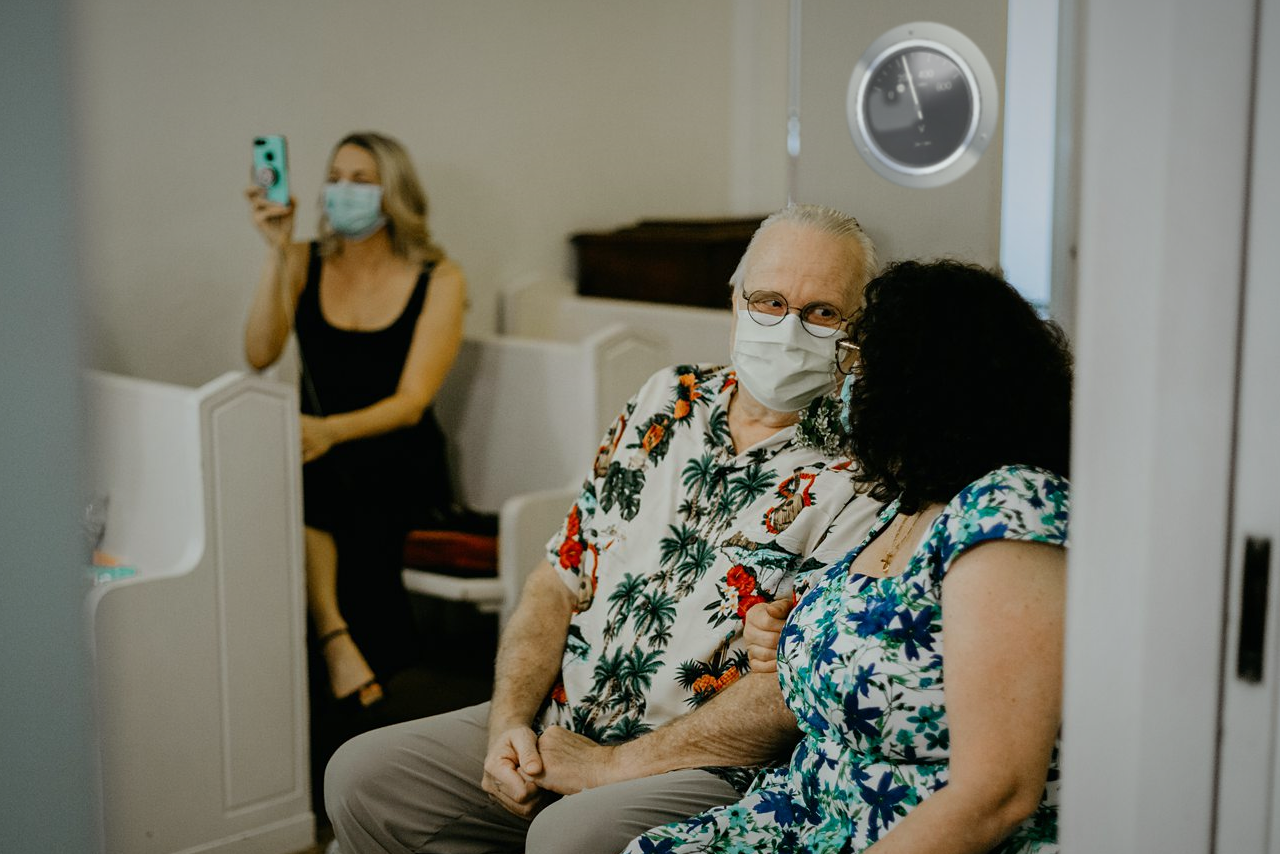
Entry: 250
